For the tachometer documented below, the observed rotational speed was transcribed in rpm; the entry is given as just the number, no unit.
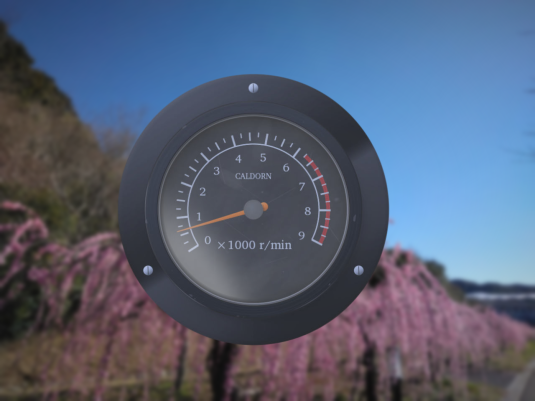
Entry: 625
